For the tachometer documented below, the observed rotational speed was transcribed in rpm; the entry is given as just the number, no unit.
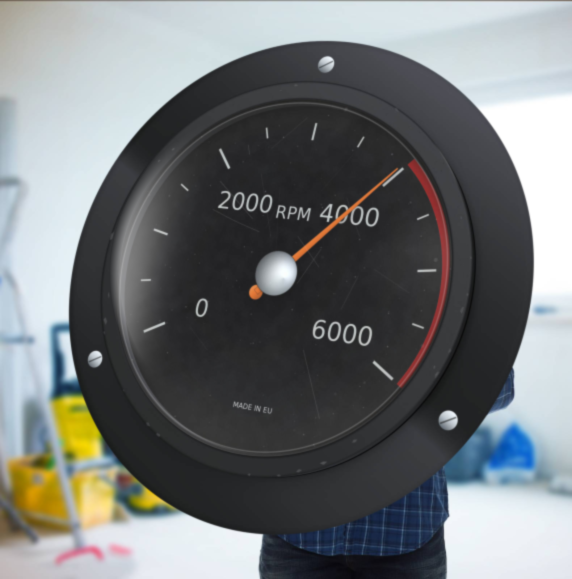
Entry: 4000
